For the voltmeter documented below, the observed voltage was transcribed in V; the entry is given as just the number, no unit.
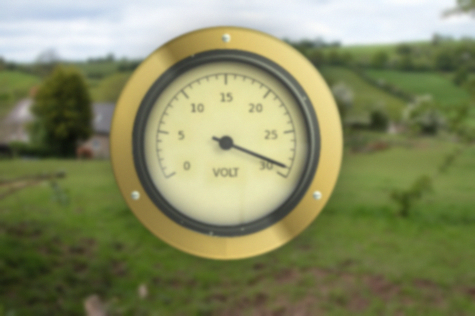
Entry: 29
